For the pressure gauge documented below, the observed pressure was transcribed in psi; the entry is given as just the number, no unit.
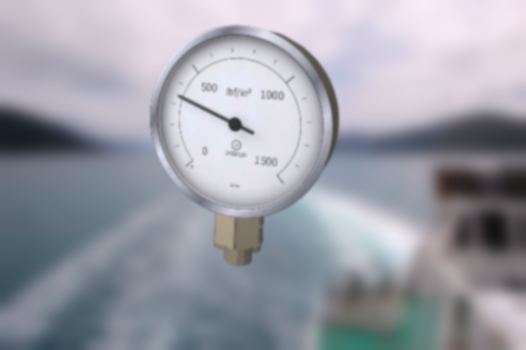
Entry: 350
